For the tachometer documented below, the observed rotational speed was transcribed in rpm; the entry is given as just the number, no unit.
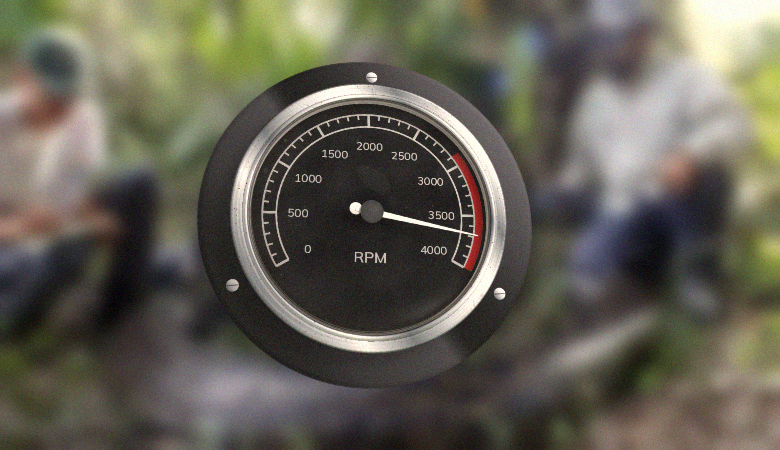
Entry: 3700
